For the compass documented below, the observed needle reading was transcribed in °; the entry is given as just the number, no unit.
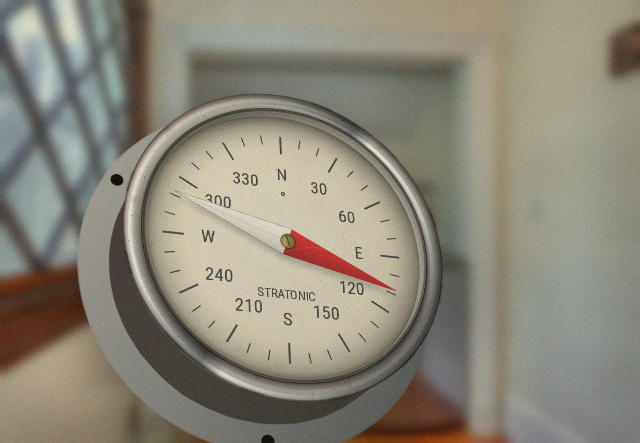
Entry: 110
